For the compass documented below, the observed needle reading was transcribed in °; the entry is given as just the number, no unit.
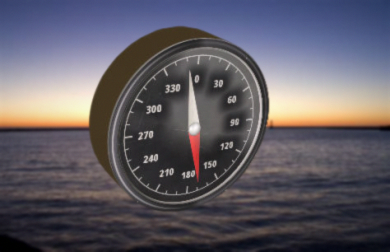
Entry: 170
